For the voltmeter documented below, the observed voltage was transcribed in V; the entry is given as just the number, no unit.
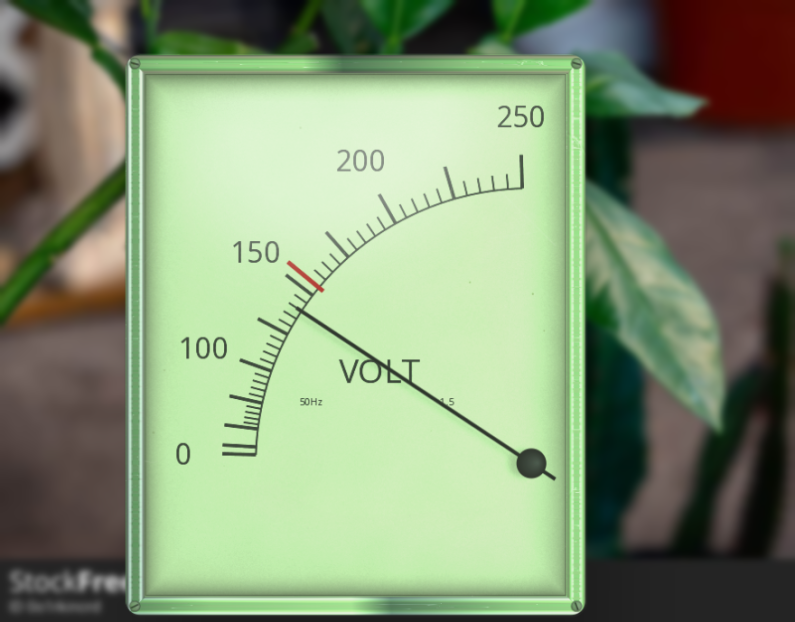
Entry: 140
